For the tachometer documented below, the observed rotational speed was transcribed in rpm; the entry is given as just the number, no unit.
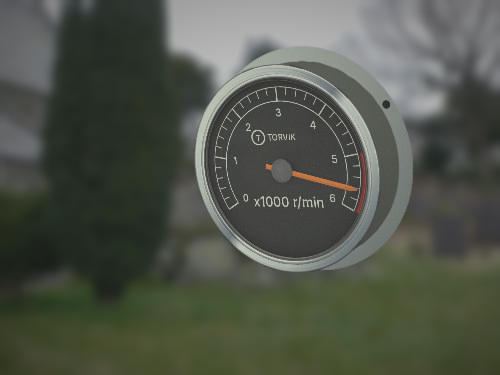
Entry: 5600
